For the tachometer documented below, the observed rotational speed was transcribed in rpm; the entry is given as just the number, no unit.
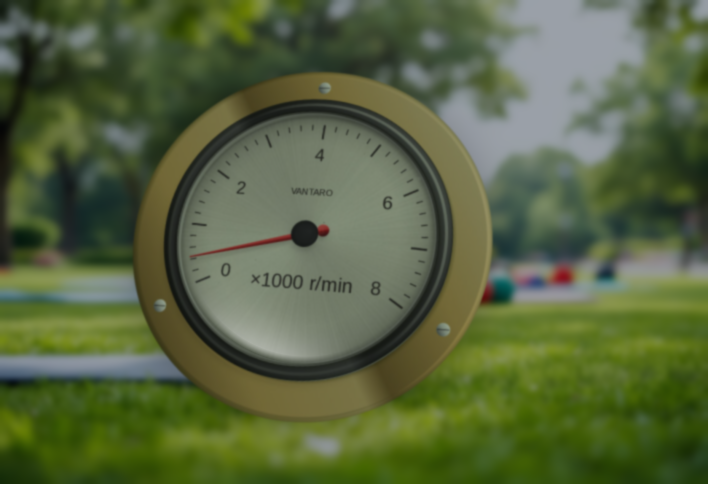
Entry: 400
